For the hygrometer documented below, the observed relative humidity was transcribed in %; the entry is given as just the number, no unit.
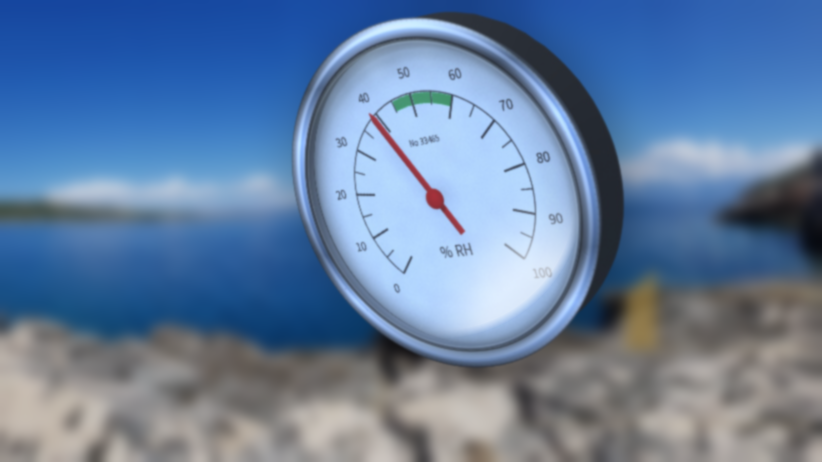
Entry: 40
